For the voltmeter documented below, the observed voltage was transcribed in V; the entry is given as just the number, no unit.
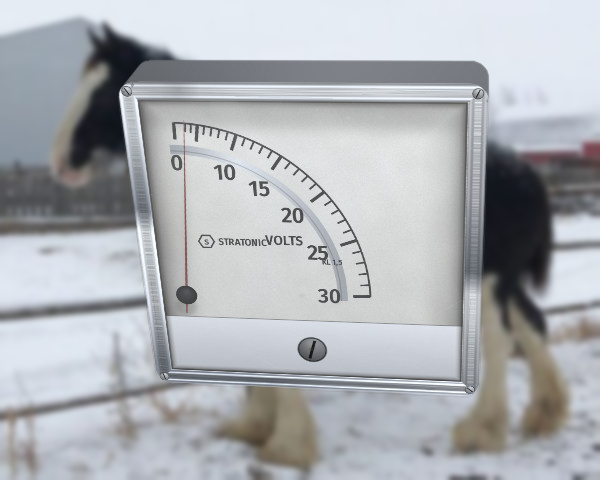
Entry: 3
